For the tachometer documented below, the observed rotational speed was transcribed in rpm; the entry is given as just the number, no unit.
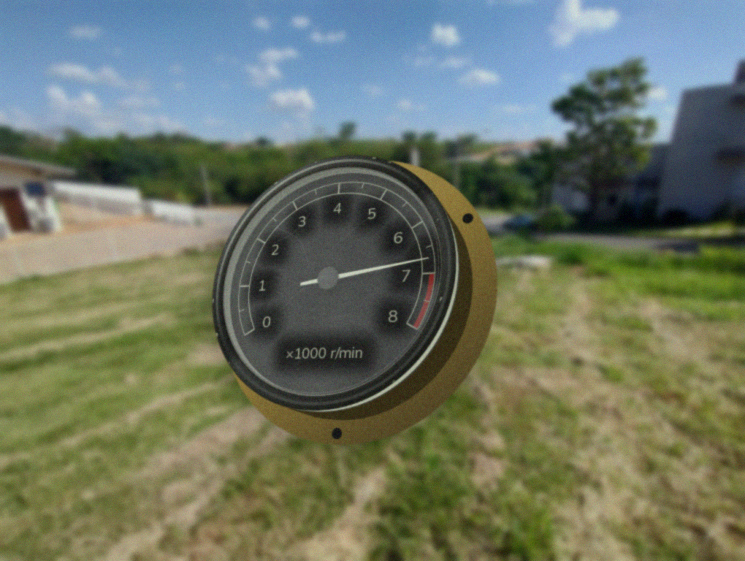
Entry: 6750
